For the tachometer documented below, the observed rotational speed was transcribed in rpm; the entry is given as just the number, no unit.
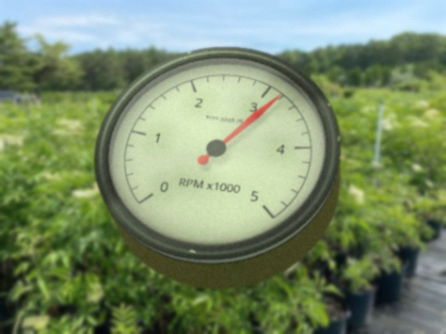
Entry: 3200
